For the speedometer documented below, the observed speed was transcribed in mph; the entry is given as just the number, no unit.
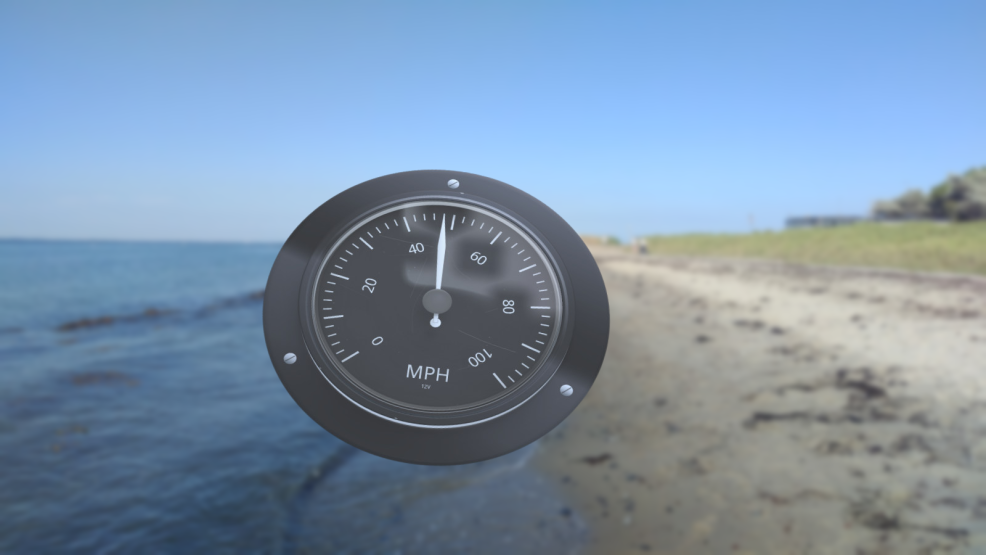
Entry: 48
